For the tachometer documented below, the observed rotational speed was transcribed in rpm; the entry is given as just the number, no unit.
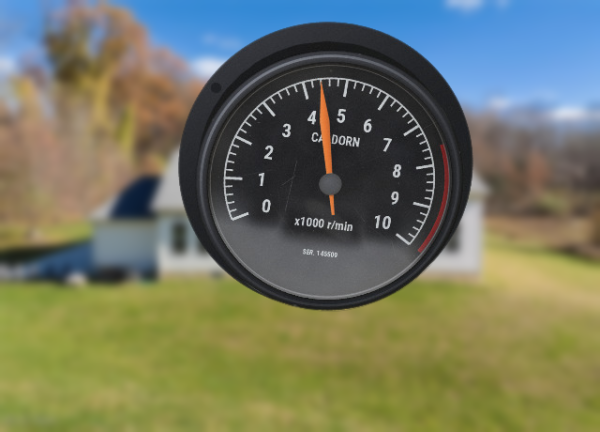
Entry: 4400
